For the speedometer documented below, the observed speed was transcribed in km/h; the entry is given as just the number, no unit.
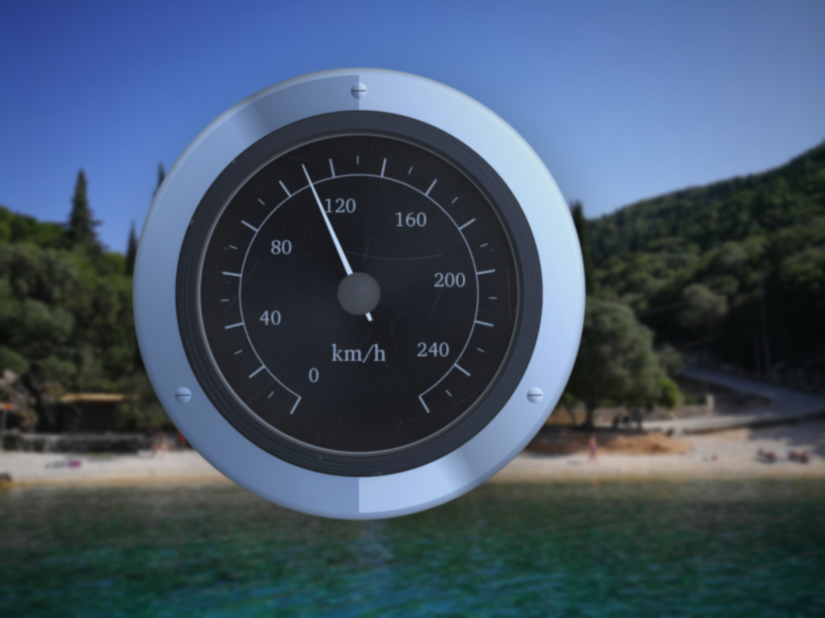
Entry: 110
